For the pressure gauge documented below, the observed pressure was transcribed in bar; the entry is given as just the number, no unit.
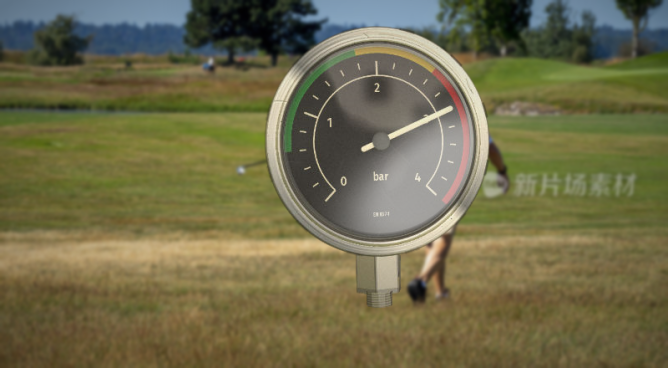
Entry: 3
